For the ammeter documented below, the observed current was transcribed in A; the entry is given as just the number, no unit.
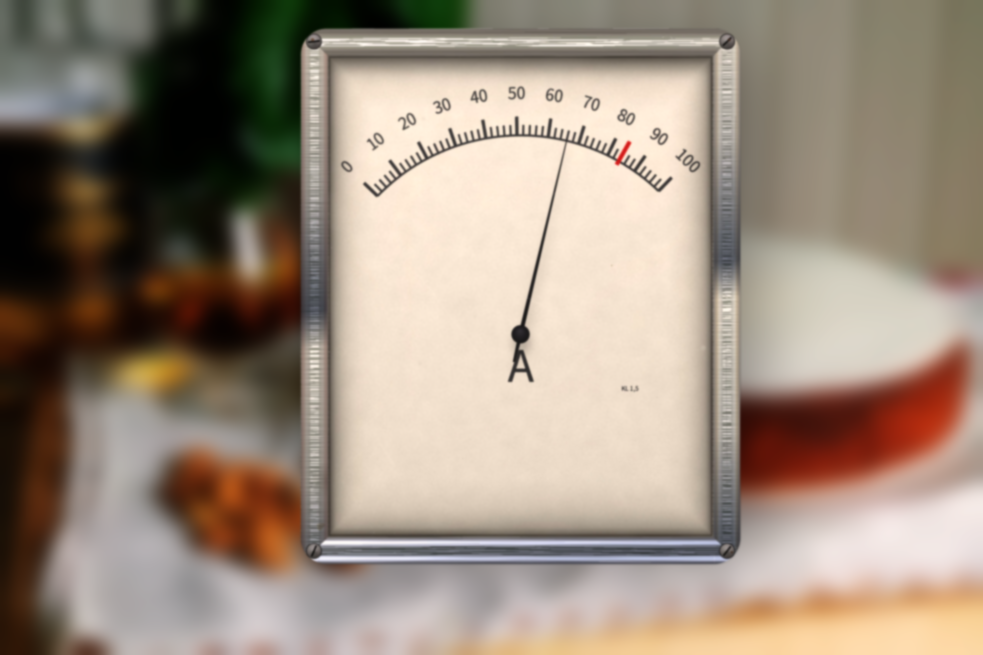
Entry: 66
